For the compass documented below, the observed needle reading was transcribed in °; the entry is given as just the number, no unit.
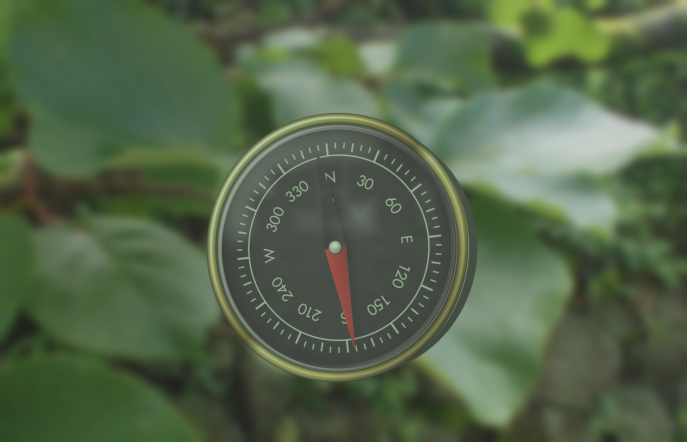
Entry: 175
